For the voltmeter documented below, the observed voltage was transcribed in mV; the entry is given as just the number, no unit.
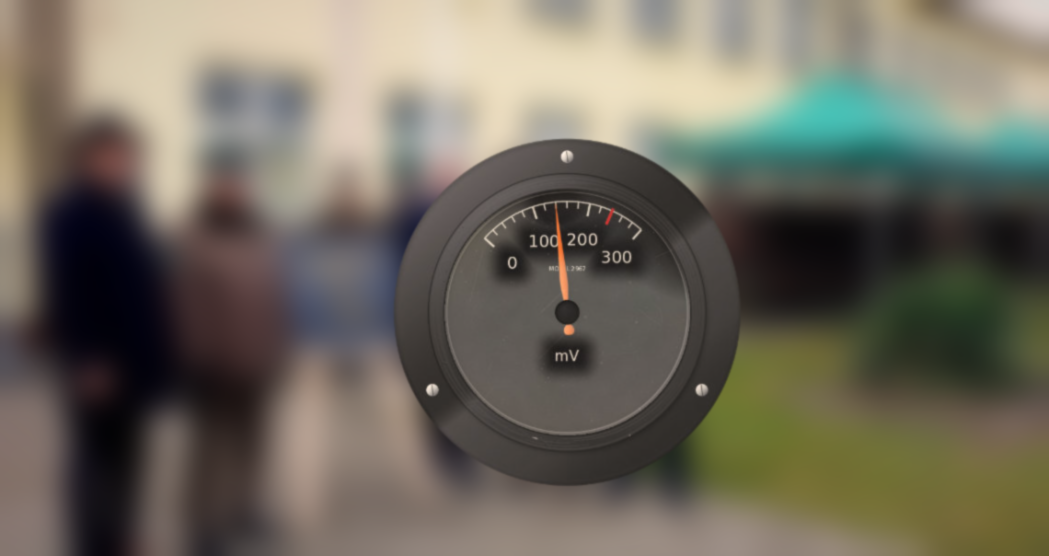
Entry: 140
